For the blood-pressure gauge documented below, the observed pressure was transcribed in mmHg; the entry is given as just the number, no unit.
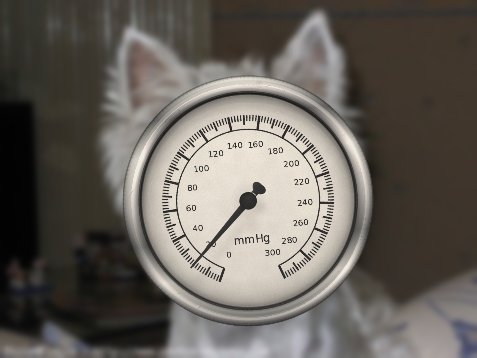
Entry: 20
